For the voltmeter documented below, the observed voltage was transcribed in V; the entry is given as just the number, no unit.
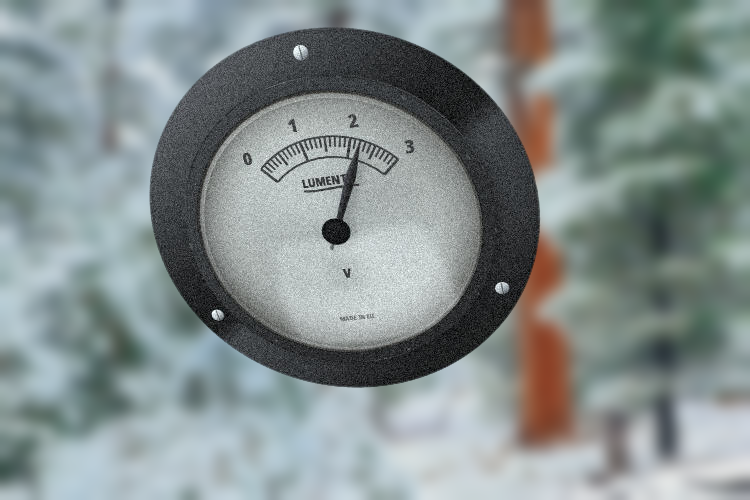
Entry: 2.2
